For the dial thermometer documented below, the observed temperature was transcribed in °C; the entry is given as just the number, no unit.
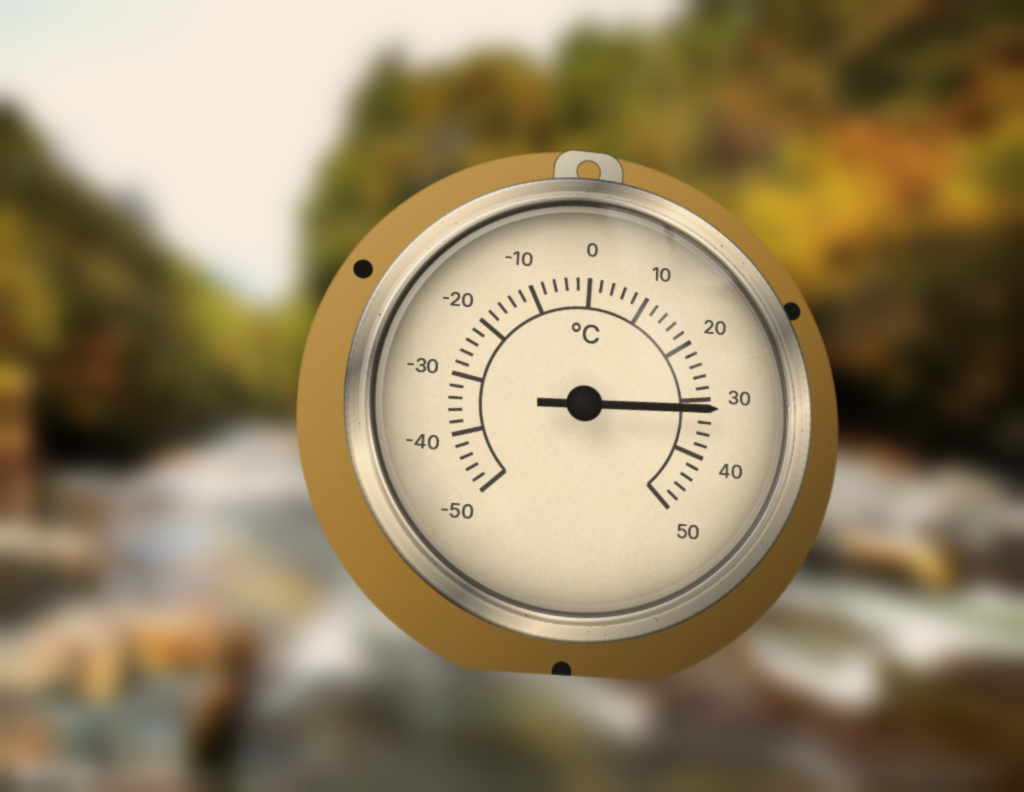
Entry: 32
